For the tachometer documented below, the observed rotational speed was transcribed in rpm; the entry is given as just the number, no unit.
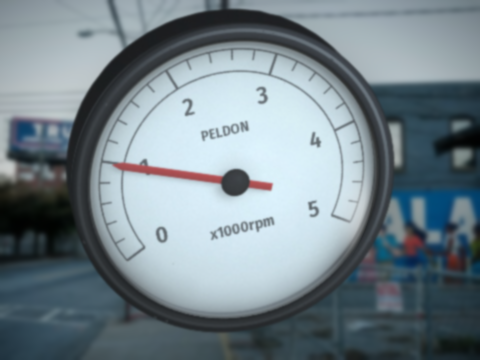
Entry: 1000
